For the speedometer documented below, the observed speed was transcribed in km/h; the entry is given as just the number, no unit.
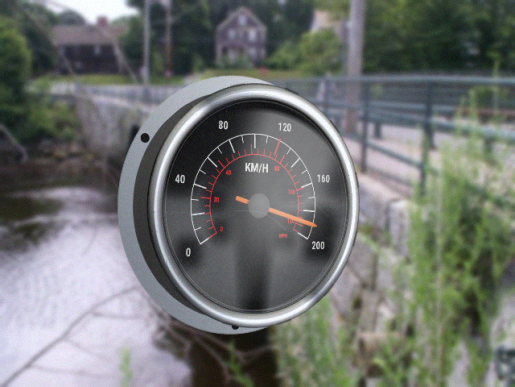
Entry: 190
